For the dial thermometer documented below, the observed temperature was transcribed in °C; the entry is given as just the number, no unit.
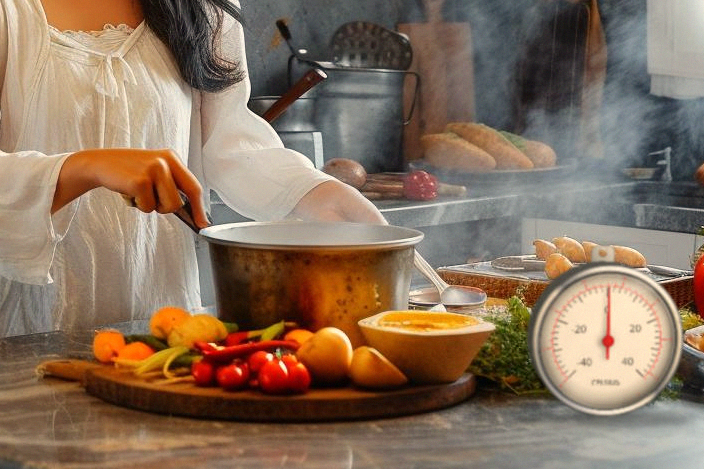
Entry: 0
